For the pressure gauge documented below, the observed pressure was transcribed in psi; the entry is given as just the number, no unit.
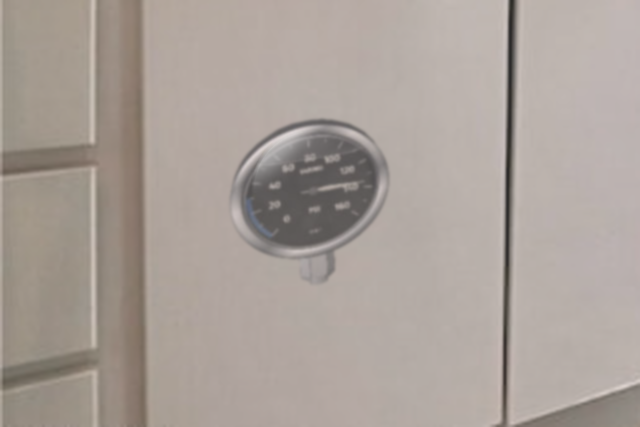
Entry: 135
